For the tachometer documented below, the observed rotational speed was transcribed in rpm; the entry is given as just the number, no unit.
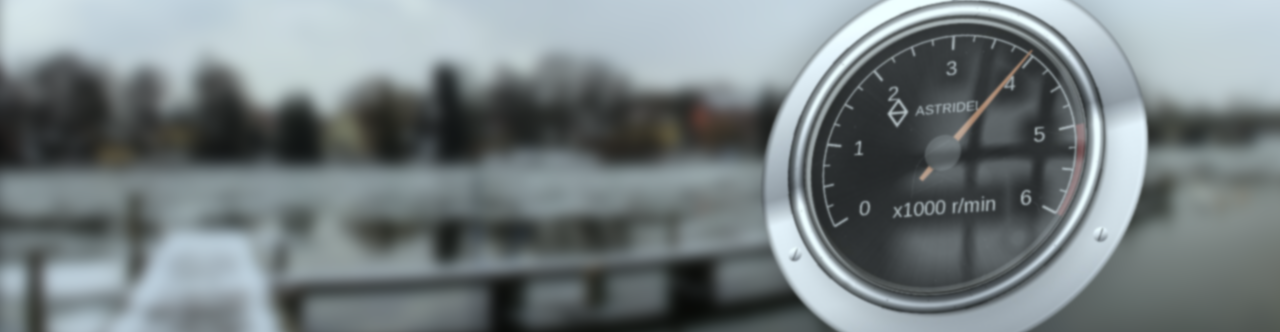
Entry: 4000
